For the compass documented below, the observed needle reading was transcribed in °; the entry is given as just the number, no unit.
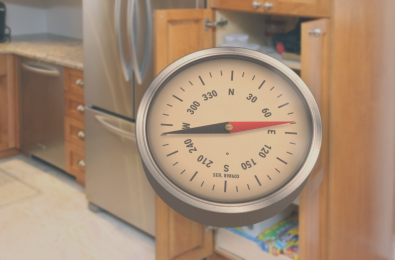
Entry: 80
